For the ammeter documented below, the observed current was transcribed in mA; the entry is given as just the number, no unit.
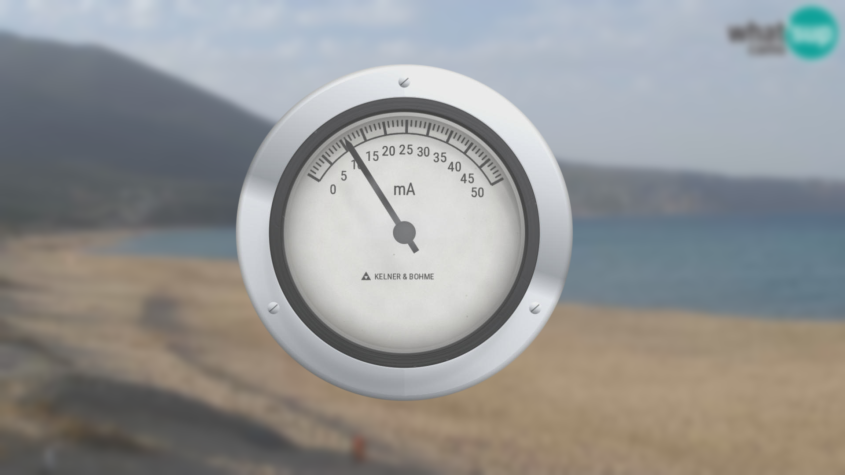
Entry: 11
